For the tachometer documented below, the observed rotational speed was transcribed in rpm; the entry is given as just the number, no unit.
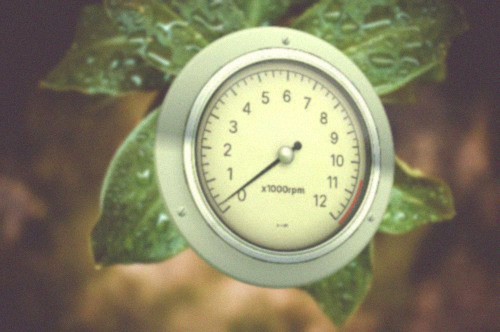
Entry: 250
